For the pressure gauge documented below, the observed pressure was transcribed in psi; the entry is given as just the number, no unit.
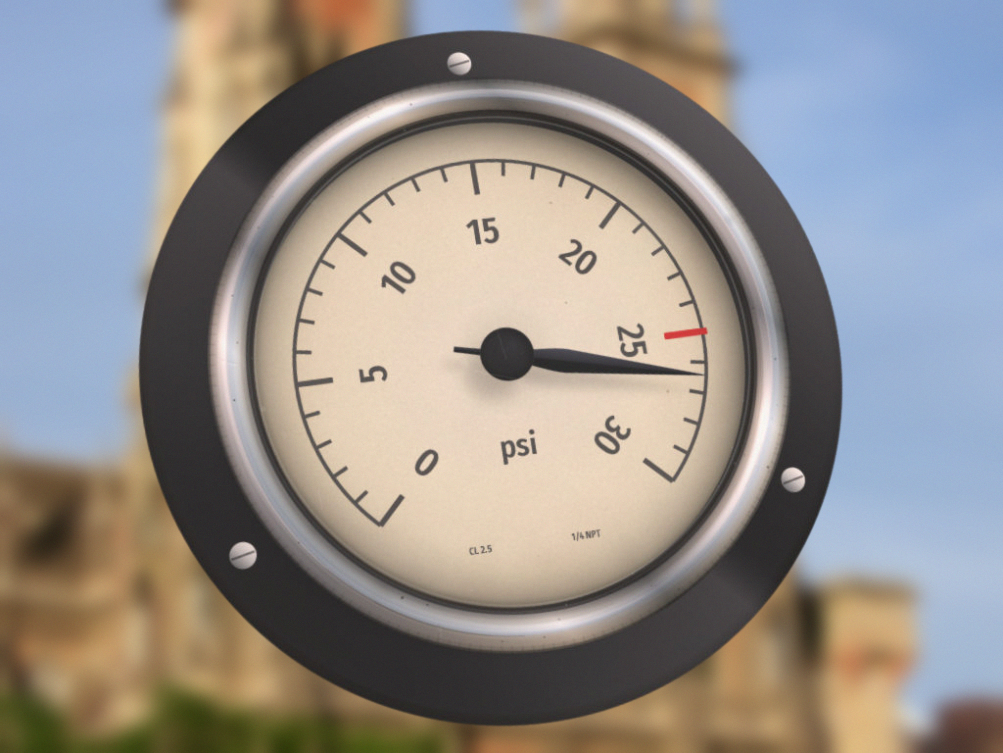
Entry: 26.5
